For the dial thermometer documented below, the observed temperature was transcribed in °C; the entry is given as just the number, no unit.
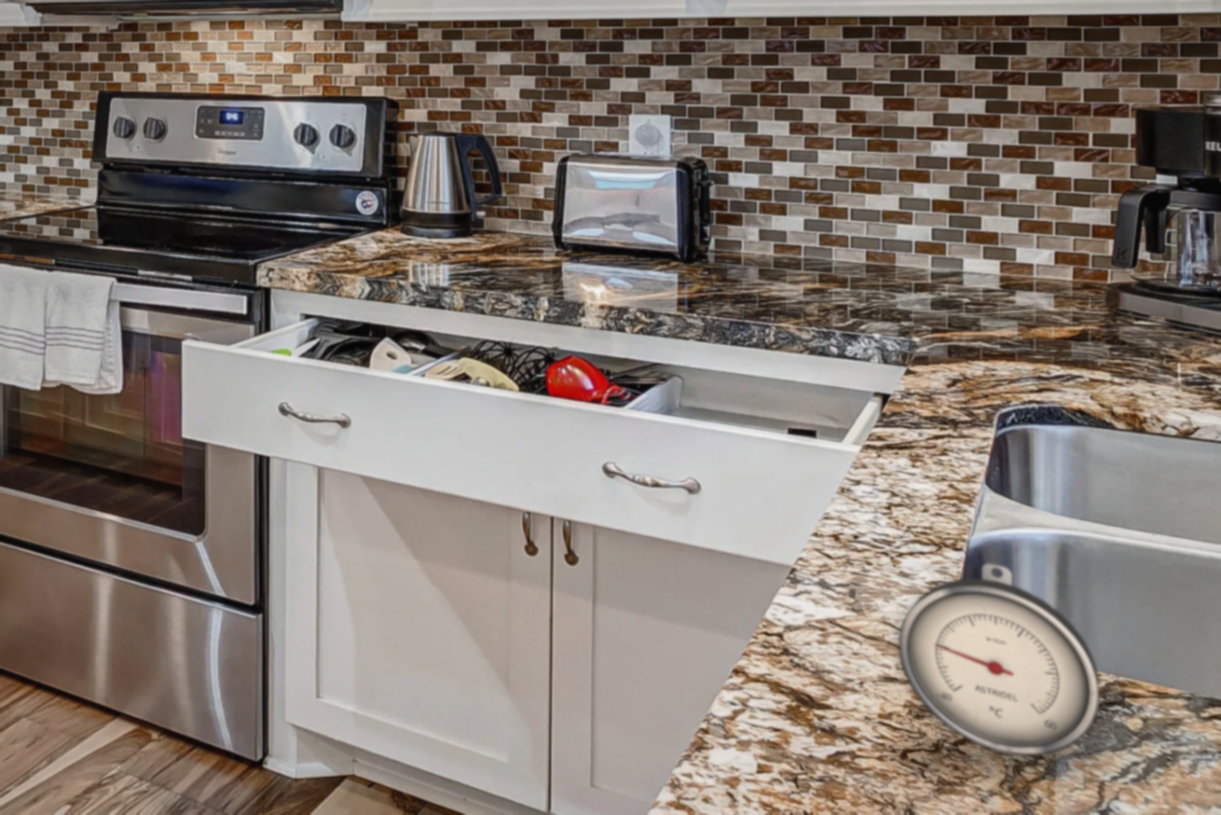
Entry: -20
